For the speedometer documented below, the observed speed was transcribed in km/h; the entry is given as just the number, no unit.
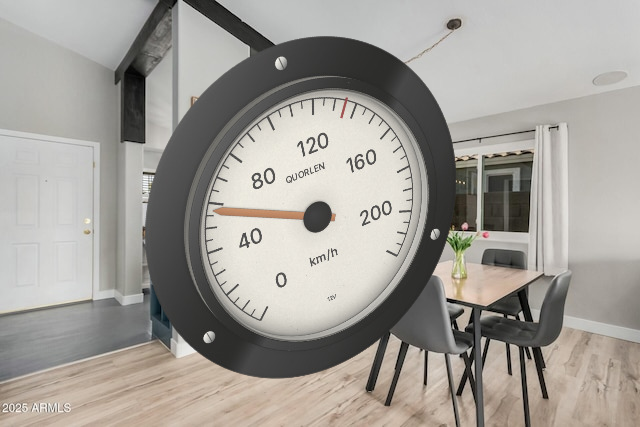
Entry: 57.5
